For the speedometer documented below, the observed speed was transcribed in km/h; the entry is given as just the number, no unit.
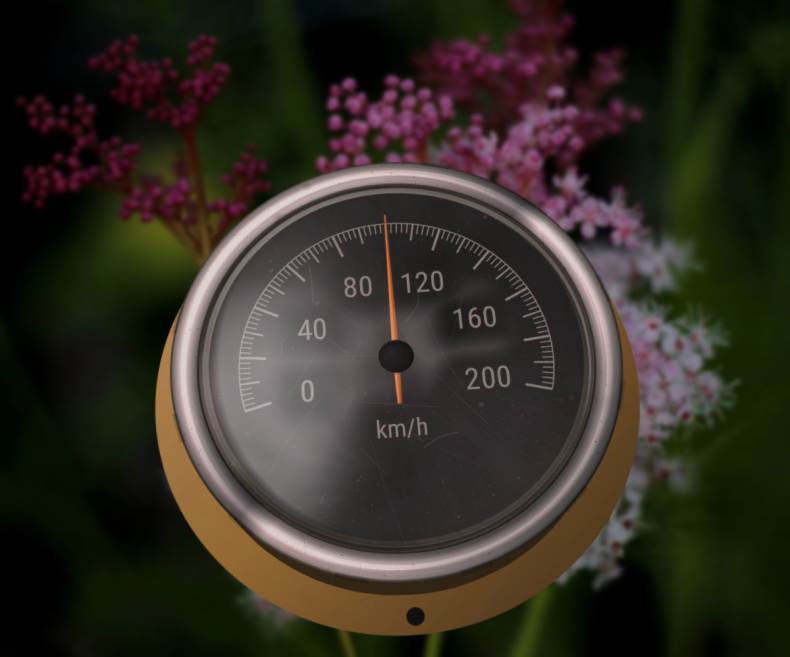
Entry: 100
